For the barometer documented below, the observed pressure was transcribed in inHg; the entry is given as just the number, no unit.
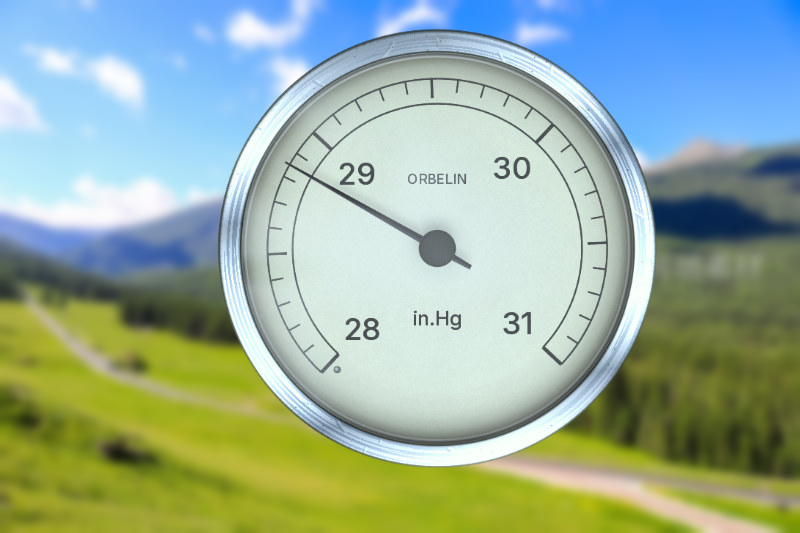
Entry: 28.85
